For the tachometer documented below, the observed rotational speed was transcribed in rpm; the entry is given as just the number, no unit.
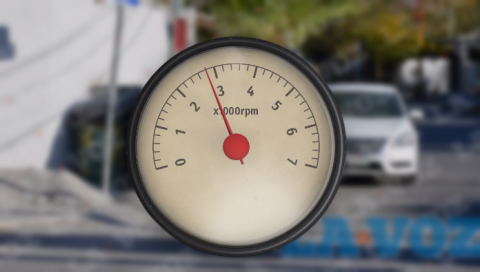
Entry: 2800
